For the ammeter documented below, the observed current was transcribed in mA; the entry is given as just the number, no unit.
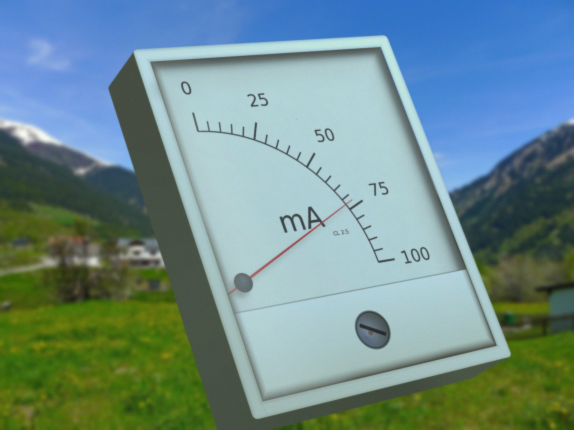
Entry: 72.5
